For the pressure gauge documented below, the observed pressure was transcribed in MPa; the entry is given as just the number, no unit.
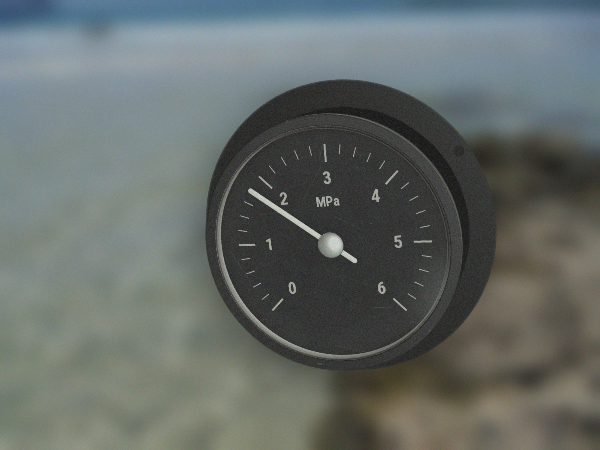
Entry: 1.8
